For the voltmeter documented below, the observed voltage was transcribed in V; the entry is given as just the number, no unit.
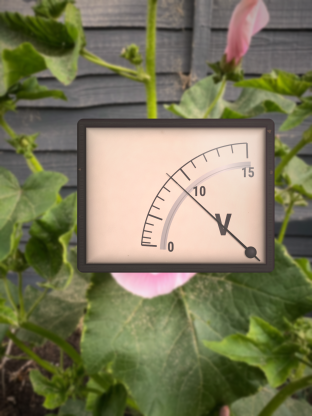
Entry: 9
